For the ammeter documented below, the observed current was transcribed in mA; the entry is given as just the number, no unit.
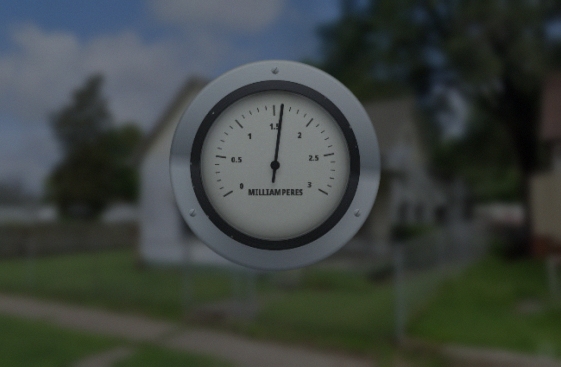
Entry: 1.6
